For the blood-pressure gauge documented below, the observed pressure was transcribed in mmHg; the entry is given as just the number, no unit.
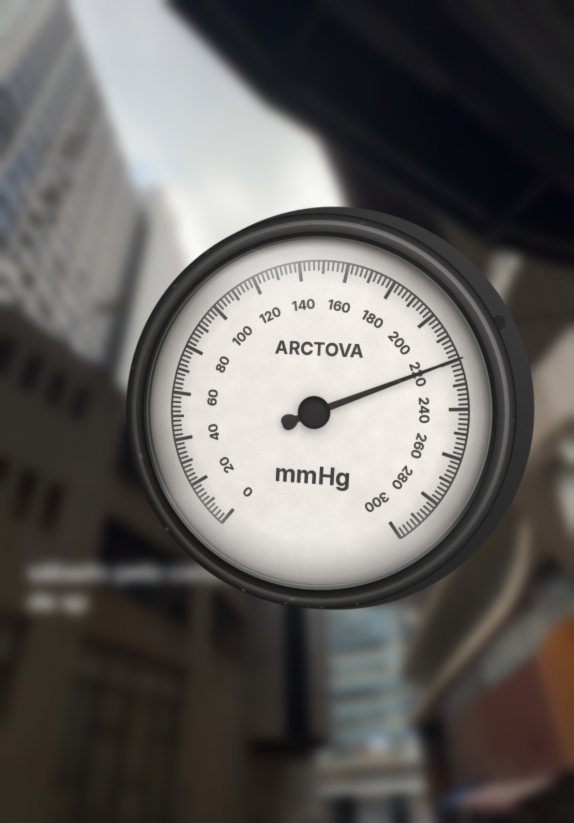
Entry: 220
